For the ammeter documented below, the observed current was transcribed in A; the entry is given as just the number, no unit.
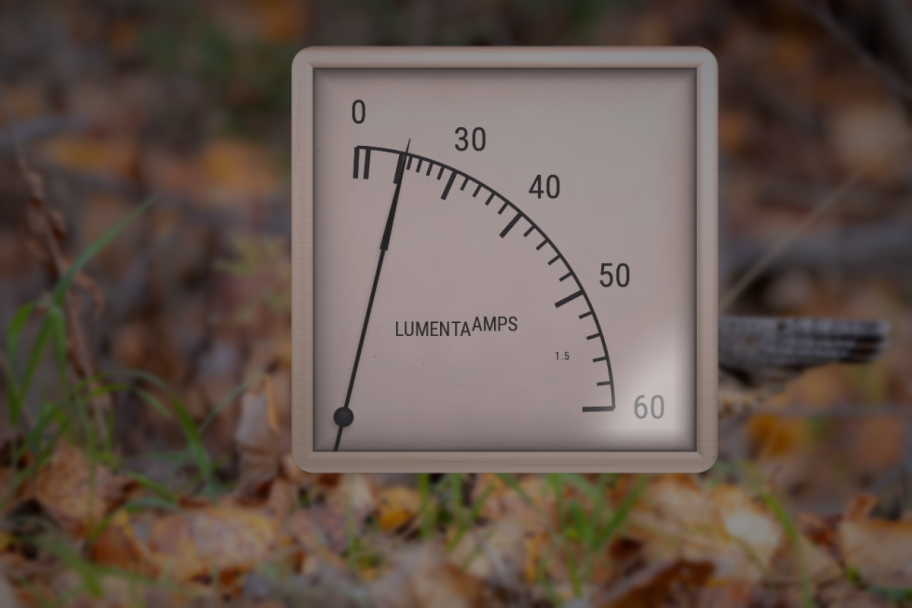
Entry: 21
